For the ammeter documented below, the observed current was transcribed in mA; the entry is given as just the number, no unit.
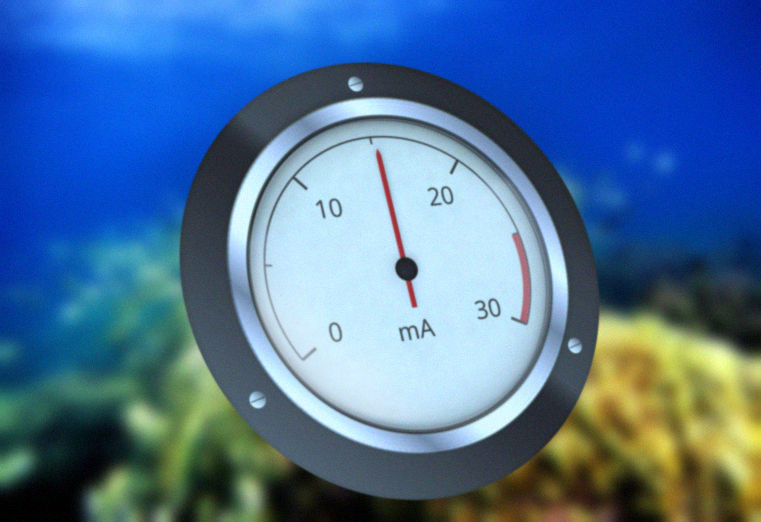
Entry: 15
